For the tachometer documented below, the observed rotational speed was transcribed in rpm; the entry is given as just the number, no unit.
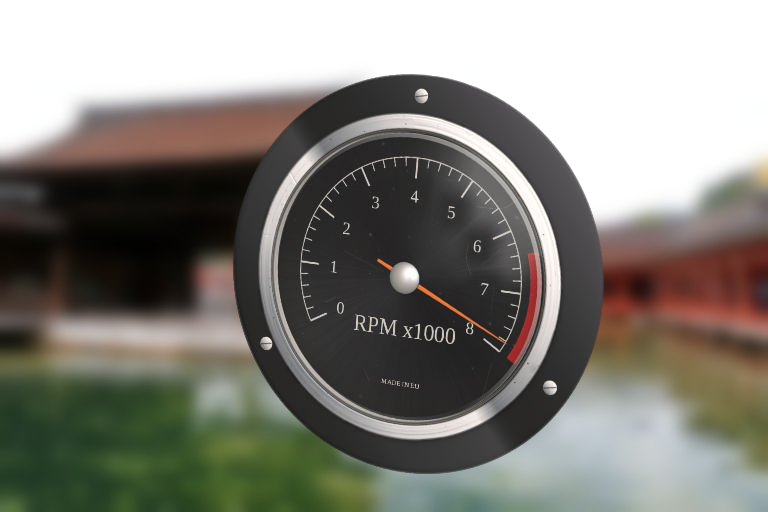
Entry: 7800
